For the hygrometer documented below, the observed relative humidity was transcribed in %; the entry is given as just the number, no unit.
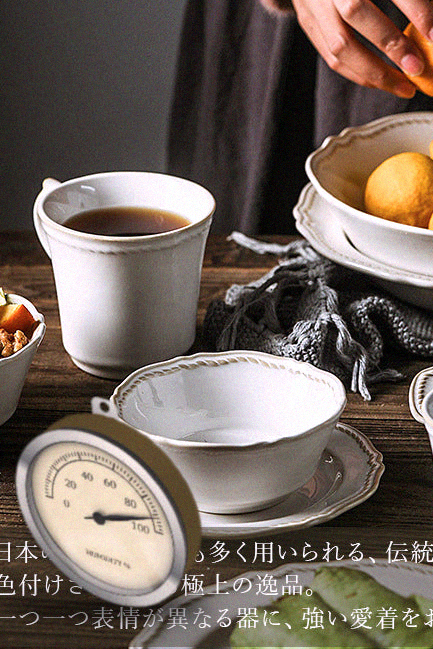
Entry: 90
